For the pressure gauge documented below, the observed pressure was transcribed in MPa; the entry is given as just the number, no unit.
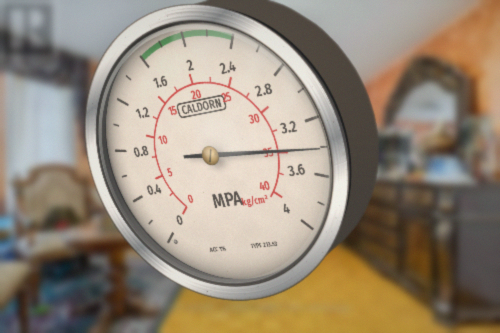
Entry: 3.4
